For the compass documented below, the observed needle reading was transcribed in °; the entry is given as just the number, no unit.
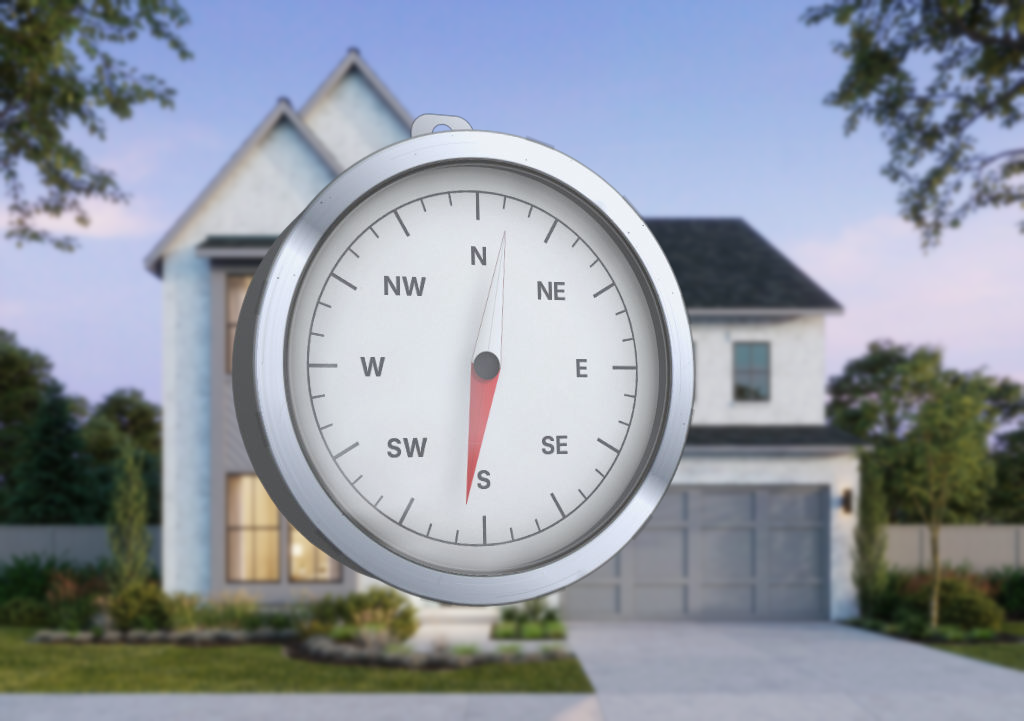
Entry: 190
